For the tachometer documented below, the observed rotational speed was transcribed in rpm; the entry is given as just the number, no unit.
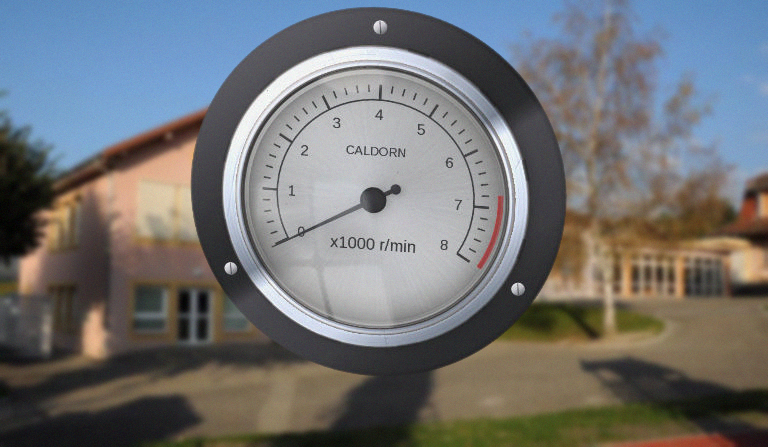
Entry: 0
